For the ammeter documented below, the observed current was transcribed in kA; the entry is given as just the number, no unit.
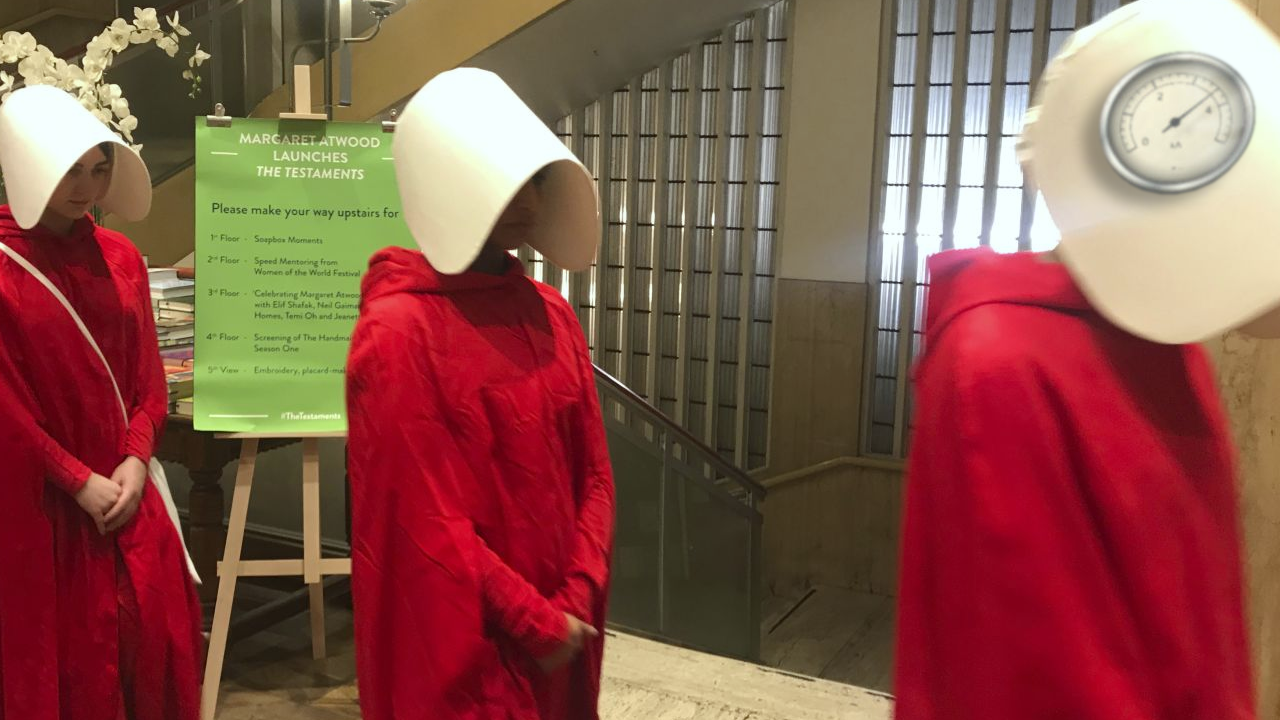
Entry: 3.6
